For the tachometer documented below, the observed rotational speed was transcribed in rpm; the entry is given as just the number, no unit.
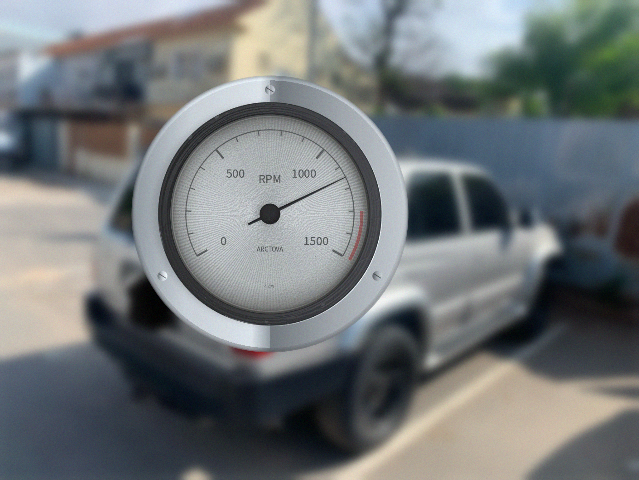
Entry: 1150
